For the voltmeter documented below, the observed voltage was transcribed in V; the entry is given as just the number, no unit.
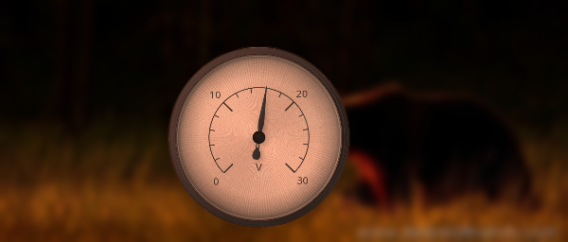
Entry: 16
